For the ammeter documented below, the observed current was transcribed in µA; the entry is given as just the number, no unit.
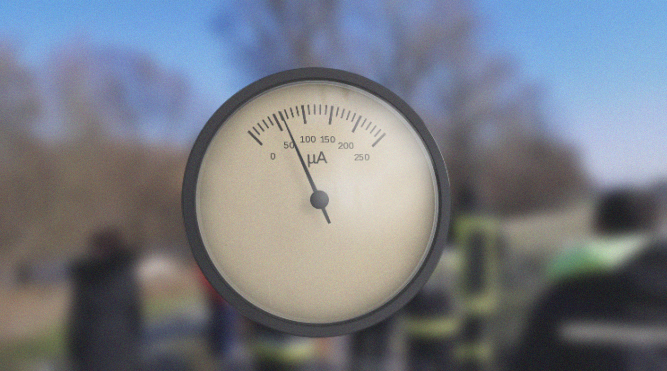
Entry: 60
